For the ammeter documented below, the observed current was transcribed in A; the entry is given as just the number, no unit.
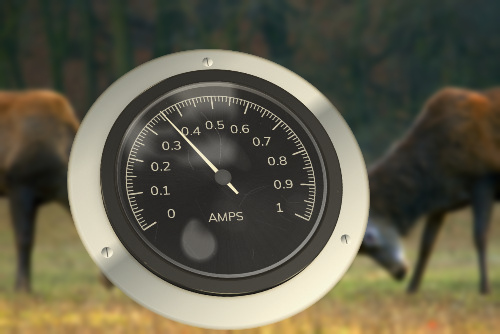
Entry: 0.35
